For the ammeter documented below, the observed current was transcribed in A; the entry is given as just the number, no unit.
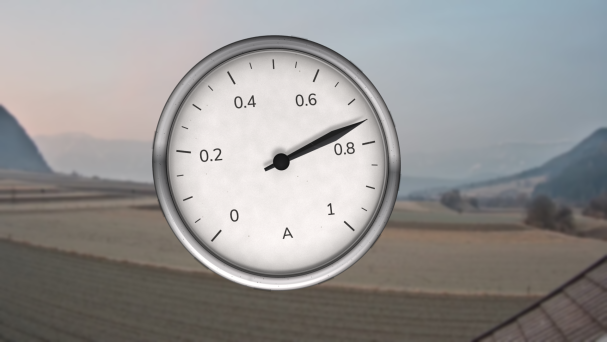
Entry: 0.75
